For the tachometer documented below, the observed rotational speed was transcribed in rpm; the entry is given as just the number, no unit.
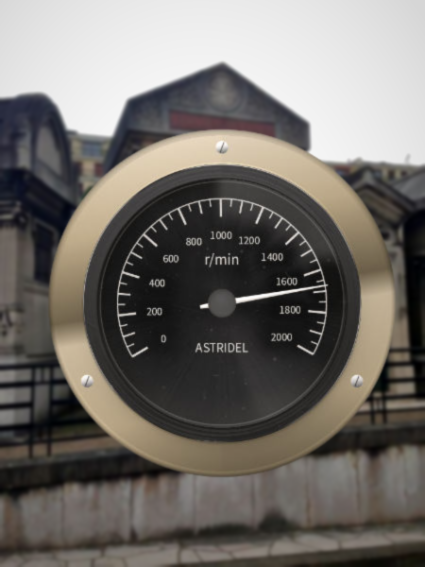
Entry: 1675
